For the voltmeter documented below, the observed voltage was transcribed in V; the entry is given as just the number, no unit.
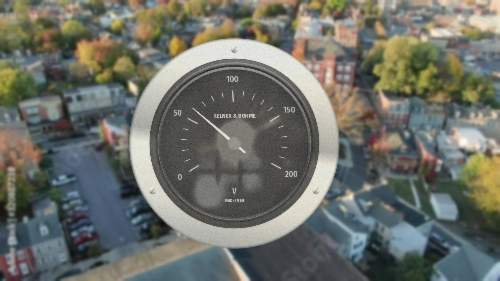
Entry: 60
